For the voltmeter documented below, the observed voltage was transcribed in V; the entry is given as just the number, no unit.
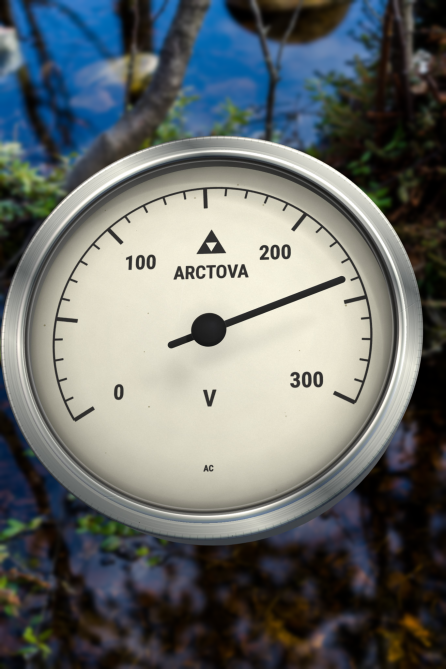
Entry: 240
